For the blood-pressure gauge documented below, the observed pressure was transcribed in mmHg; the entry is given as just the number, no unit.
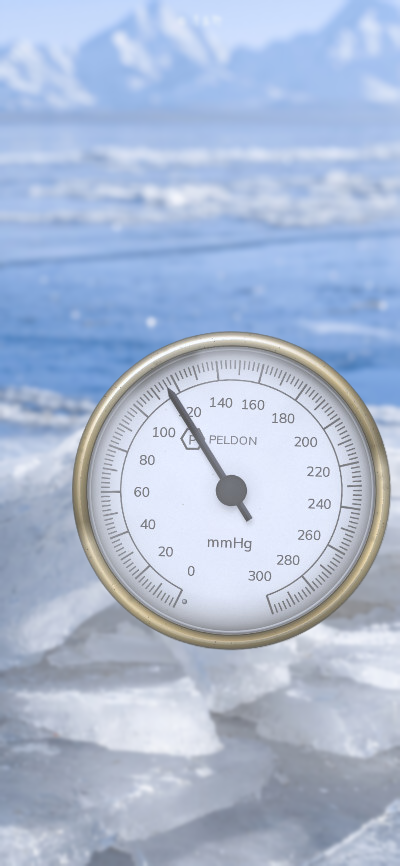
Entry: 116
